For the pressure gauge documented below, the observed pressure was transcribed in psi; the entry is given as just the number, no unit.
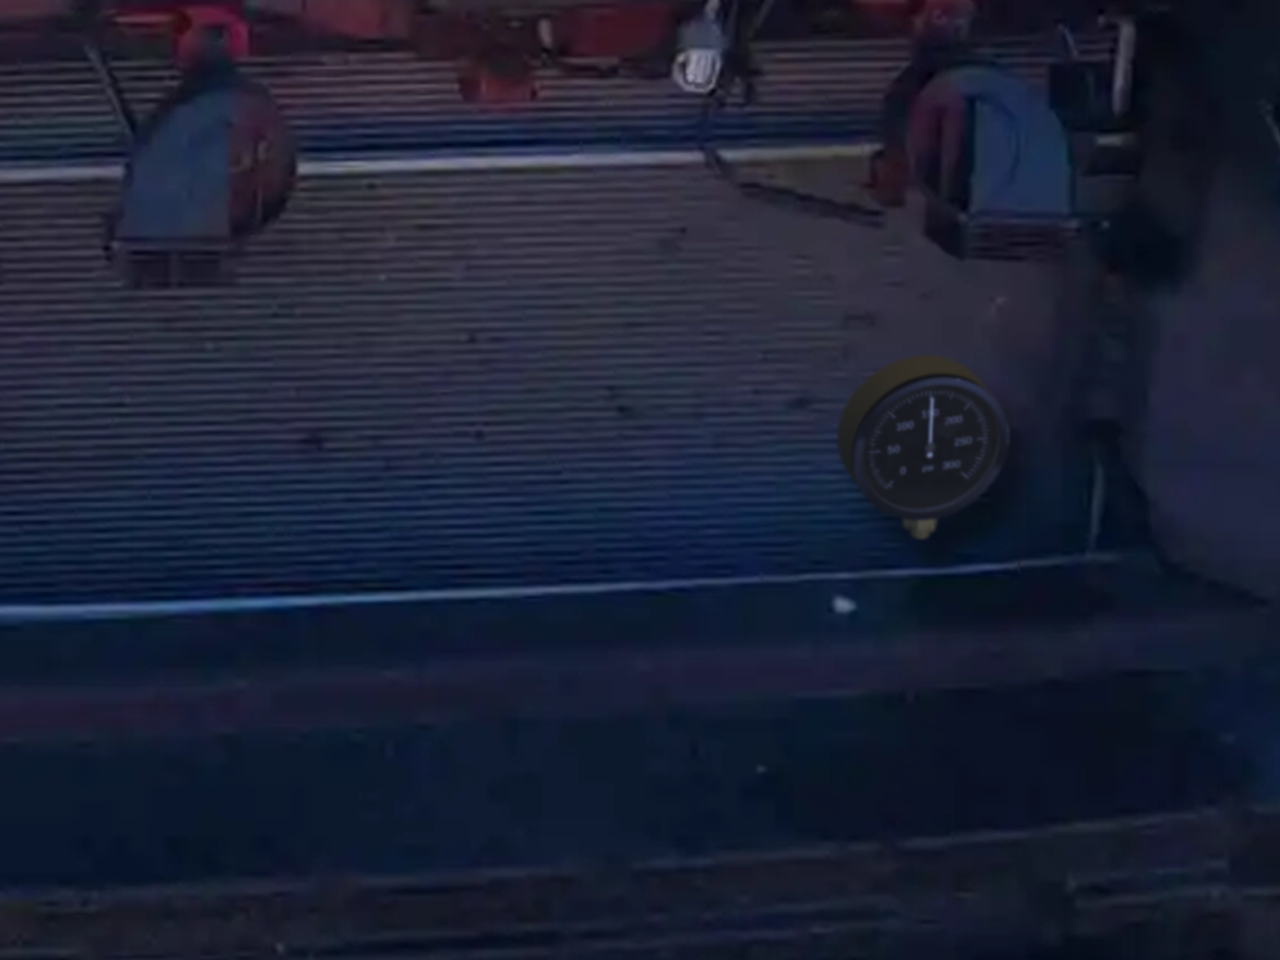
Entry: 150
